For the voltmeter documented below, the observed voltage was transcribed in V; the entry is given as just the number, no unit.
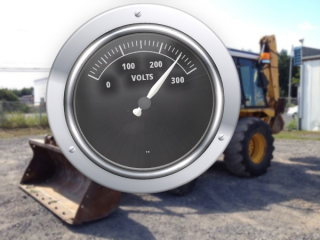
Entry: 250
